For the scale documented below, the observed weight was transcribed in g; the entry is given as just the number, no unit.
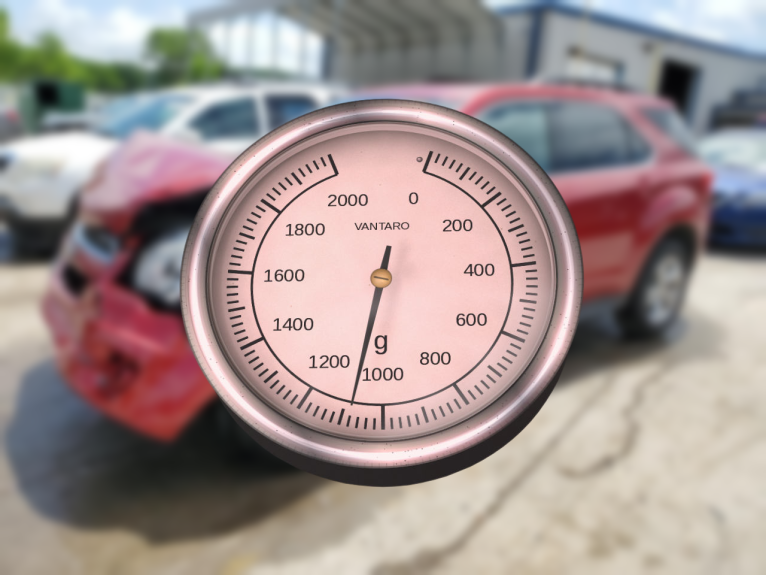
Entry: 1080
